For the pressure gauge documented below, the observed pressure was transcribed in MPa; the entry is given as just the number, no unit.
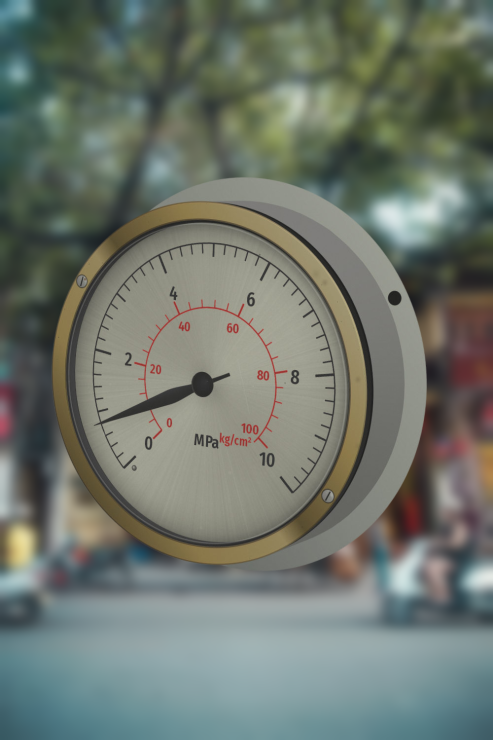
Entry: 0.8
